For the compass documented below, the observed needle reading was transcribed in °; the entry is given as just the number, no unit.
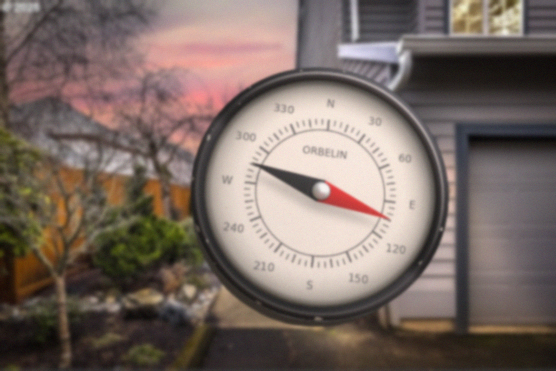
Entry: 105
